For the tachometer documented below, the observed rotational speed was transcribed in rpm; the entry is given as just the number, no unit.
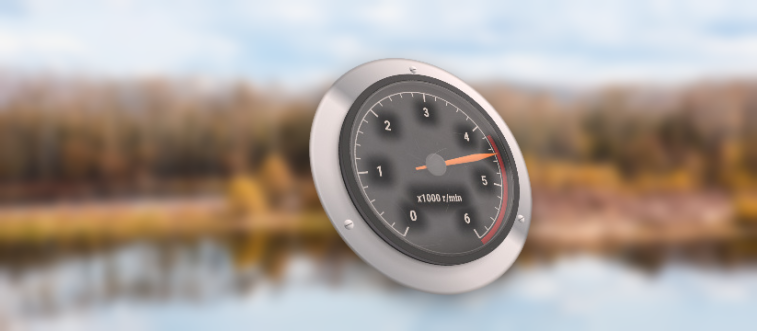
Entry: 4500
